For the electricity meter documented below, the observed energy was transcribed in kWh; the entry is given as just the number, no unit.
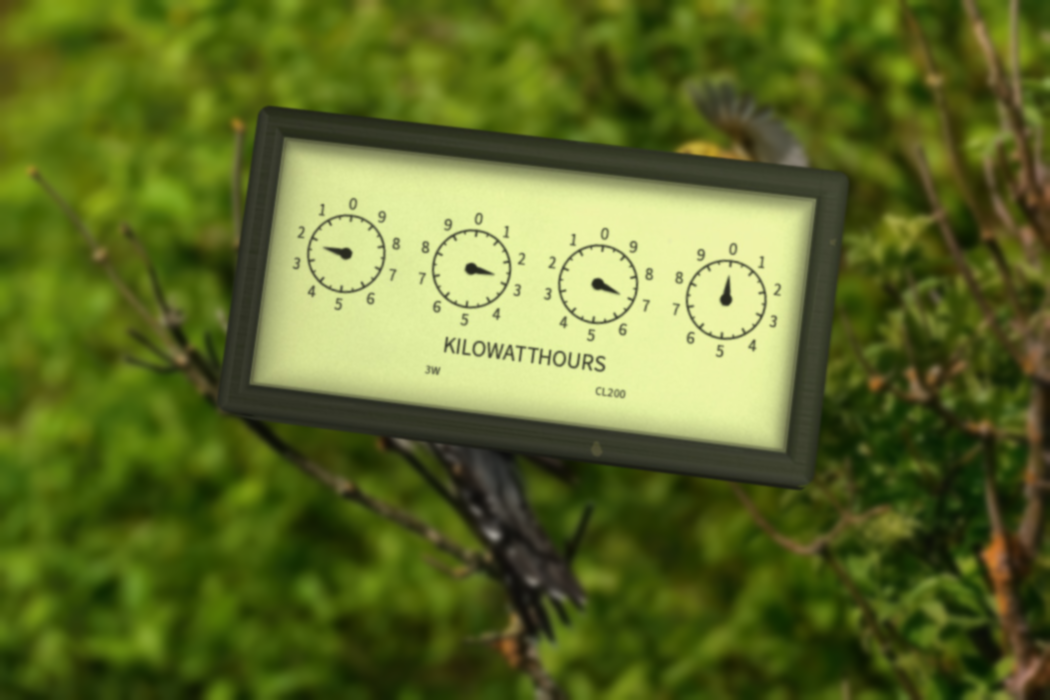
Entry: 2270
